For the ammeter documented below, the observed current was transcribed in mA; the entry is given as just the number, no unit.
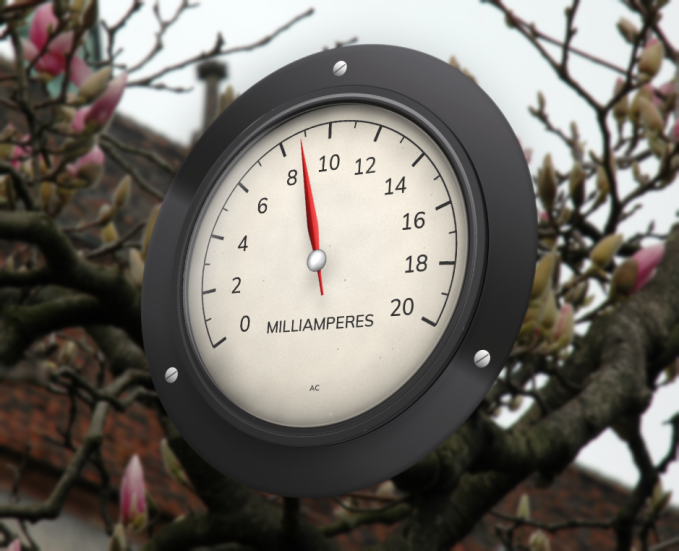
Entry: 9
